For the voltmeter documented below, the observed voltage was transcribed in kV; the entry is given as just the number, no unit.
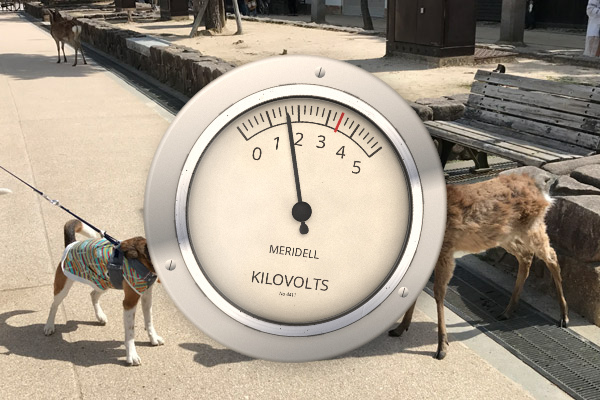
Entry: 1.6
